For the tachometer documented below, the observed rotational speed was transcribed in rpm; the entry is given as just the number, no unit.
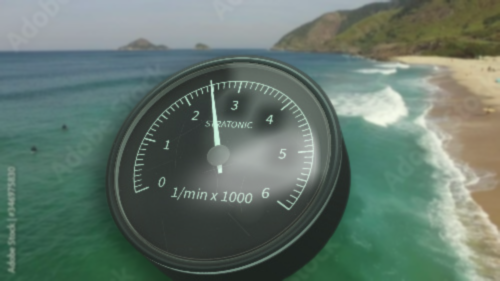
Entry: 2500
